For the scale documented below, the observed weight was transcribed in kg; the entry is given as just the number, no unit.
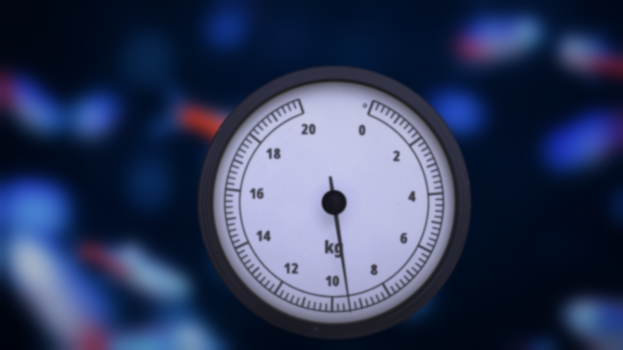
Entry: 9.4
